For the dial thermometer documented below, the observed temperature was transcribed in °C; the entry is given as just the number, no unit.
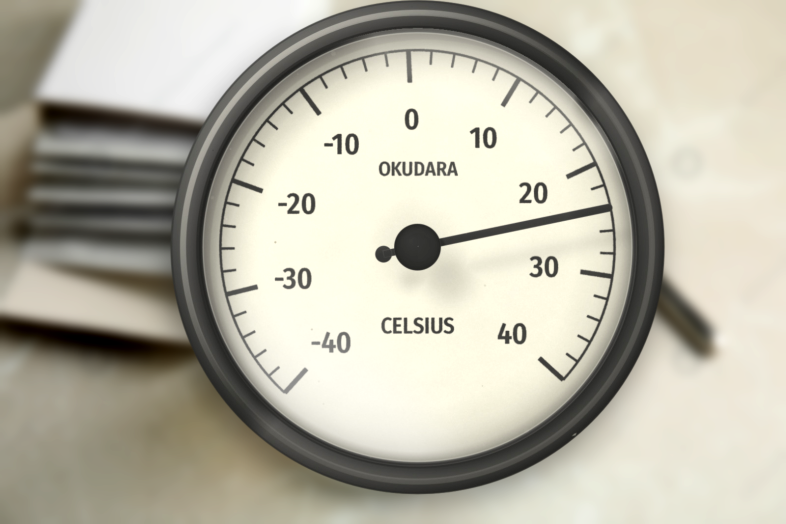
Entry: 24
